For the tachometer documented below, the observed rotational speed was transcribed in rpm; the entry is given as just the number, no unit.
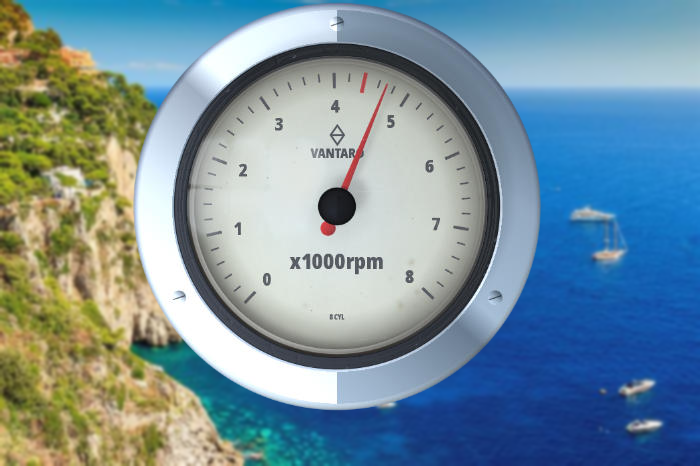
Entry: 4700
